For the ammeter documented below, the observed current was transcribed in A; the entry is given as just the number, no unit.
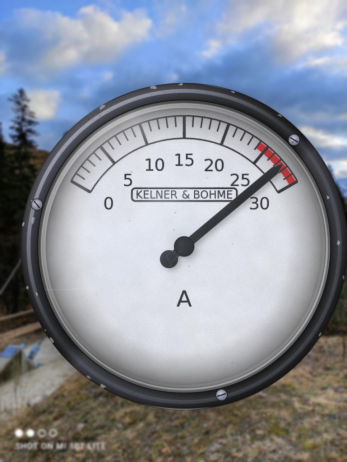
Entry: 27.5
